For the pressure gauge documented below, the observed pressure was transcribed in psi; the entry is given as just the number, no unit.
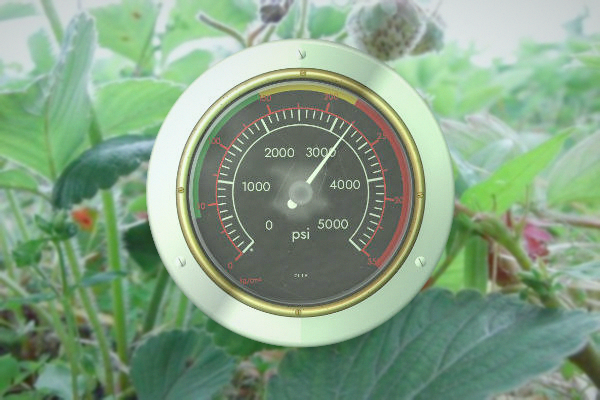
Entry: 3200
